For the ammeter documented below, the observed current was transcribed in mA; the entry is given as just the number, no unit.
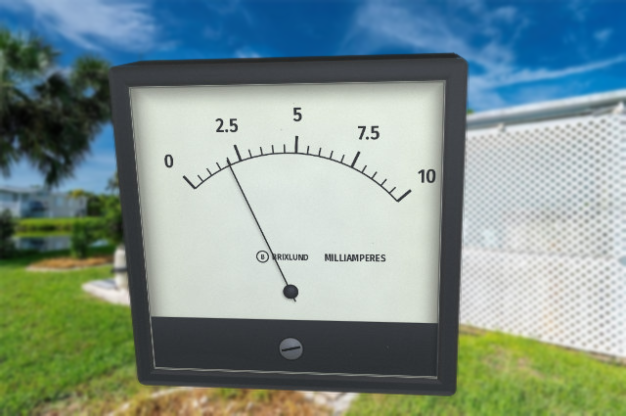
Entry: 2
